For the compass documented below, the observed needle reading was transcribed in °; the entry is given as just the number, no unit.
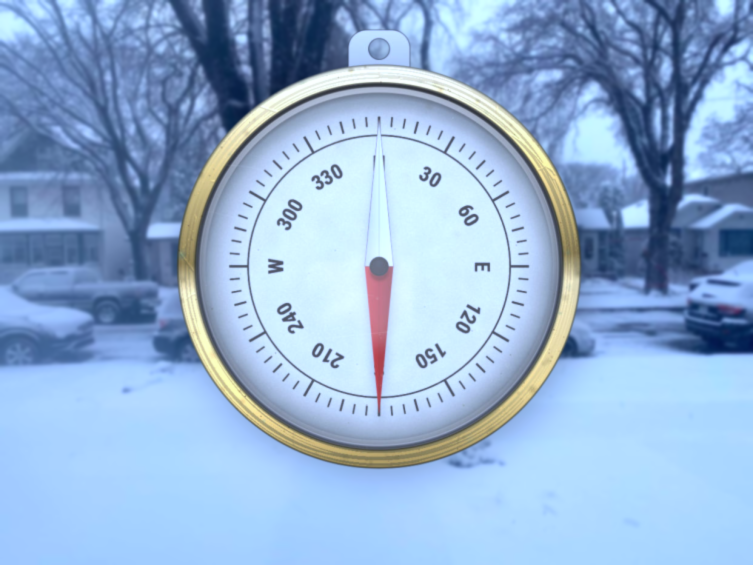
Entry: 180
